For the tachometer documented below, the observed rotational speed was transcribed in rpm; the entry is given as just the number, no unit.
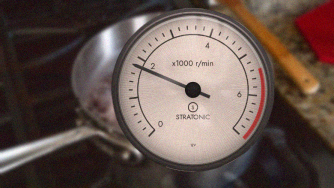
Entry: 1800
